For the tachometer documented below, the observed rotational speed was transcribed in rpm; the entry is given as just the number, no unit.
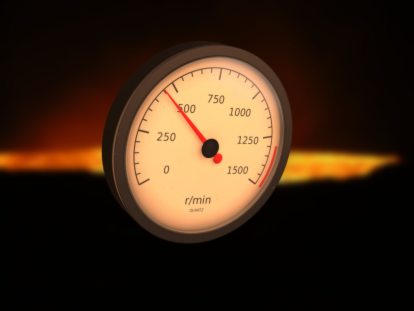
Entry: 450
